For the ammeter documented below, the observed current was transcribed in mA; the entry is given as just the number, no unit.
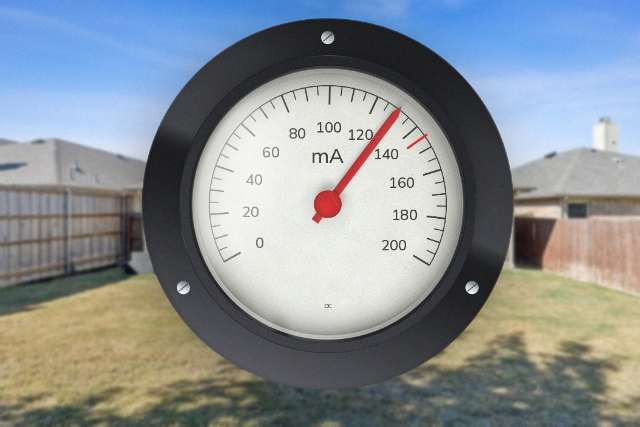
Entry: 130
